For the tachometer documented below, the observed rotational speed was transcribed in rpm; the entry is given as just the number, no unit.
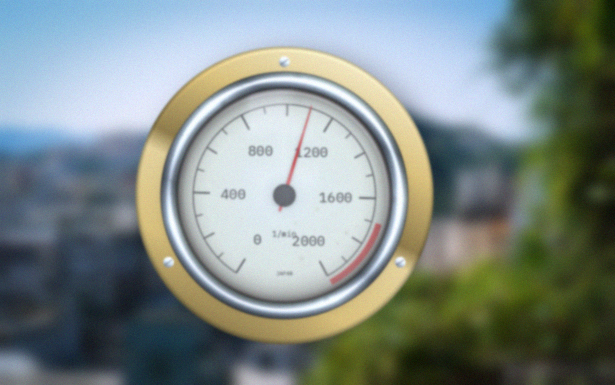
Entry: 1100
